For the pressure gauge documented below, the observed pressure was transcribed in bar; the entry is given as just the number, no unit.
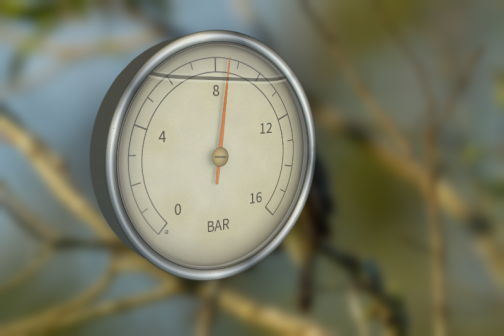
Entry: 8.5
